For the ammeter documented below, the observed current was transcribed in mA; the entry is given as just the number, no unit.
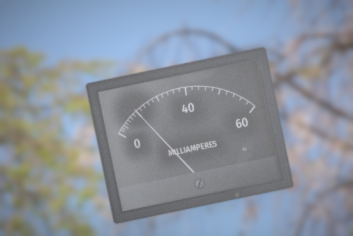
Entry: 20
